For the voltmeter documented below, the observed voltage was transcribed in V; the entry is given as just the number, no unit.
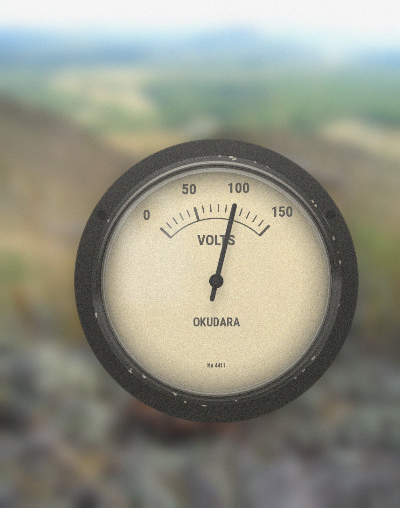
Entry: 100
